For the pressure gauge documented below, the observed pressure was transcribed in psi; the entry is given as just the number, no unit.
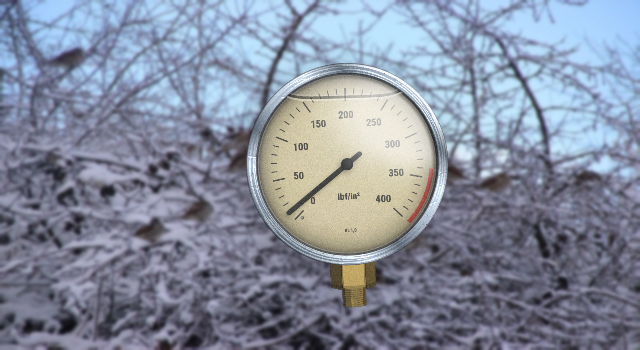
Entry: 10
